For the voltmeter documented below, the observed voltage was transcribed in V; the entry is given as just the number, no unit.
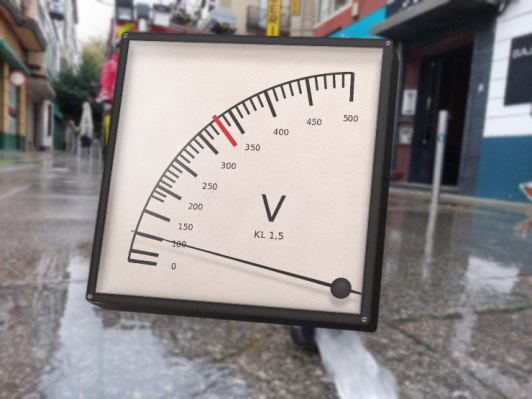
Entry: 100
